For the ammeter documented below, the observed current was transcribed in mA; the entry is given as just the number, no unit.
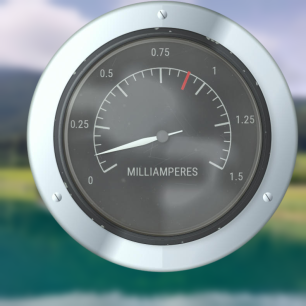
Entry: 0.1
